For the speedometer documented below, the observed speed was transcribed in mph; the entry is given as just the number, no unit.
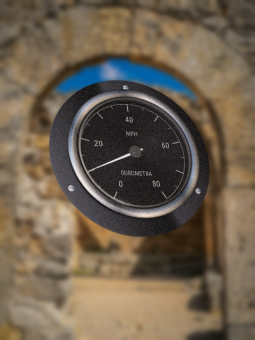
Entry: 10
